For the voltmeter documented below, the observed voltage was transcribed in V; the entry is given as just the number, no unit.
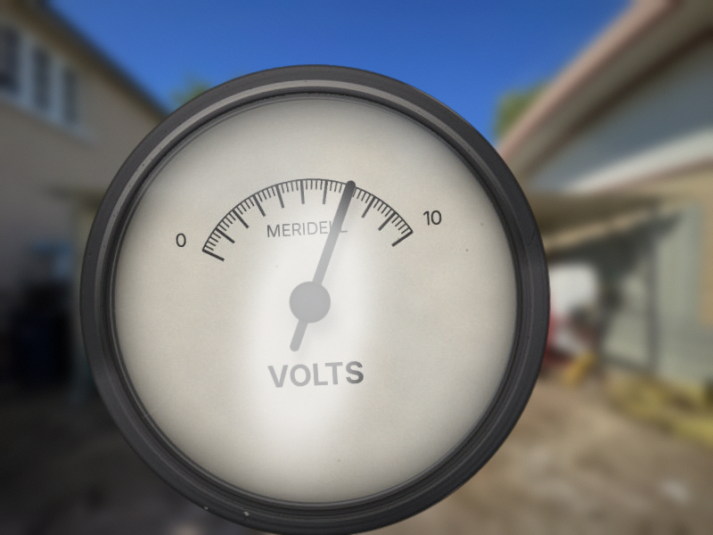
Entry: 7
